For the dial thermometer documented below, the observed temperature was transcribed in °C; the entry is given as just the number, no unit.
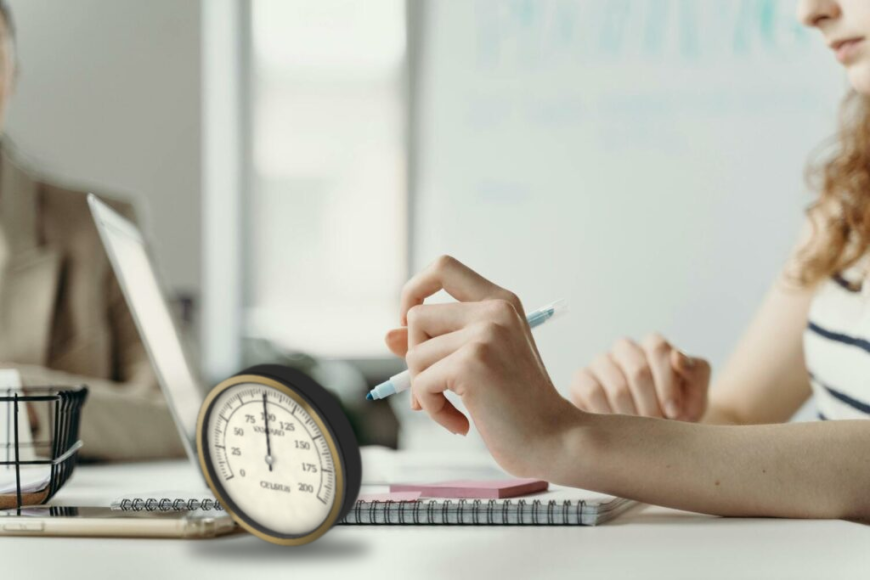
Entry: 100
